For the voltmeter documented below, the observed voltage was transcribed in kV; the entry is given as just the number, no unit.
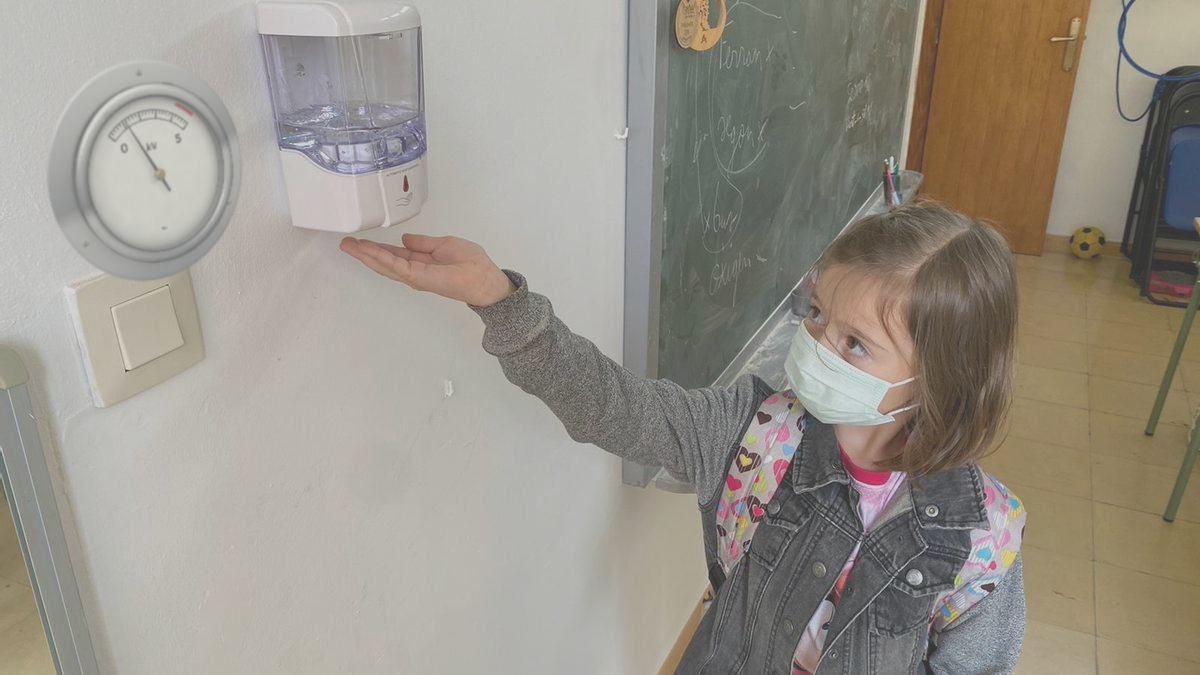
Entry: 1
